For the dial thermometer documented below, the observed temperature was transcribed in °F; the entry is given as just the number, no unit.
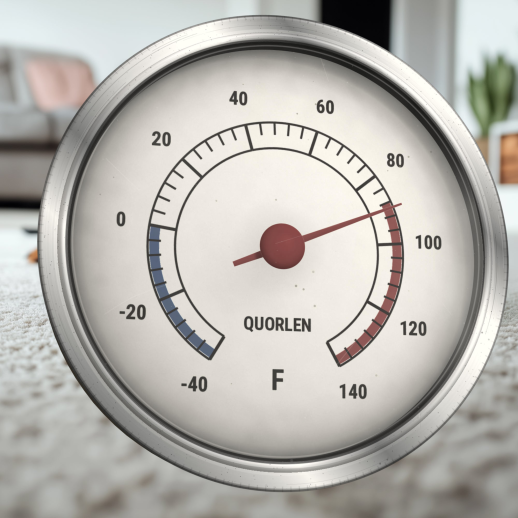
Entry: 90
